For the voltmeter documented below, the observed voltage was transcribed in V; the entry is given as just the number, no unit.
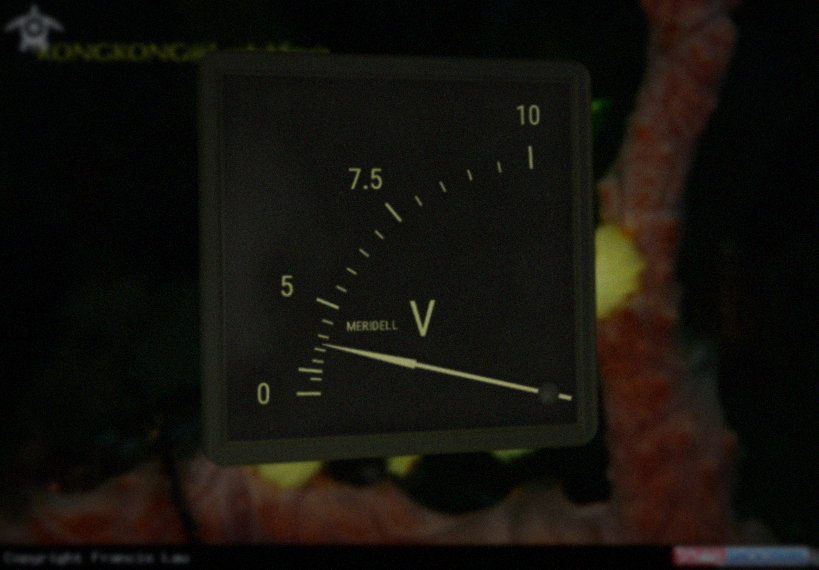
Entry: 3.75
